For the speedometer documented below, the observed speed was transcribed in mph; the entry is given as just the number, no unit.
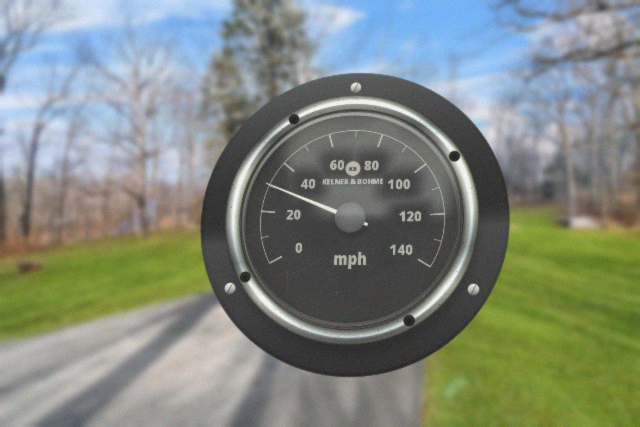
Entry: 30
